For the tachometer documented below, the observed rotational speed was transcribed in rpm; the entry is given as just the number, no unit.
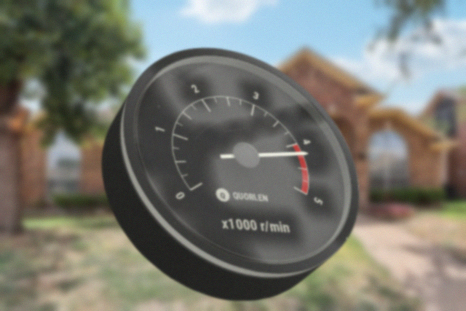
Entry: 4250
